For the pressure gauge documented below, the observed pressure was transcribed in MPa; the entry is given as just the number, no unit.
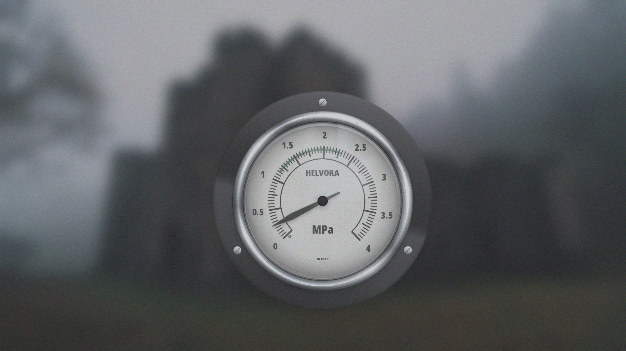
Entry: 0.25
